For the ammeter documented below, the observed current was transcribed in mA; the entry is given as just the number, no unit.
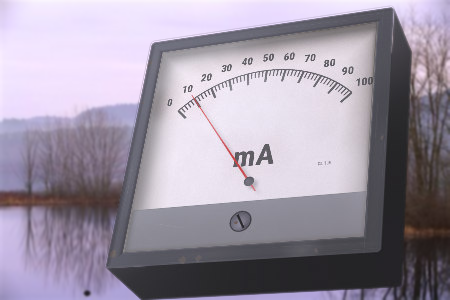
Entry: 10
